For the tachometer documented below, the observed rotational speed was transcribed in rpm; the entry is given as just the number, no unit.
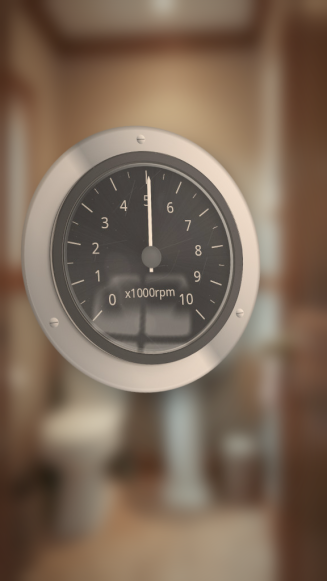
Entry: 5000
